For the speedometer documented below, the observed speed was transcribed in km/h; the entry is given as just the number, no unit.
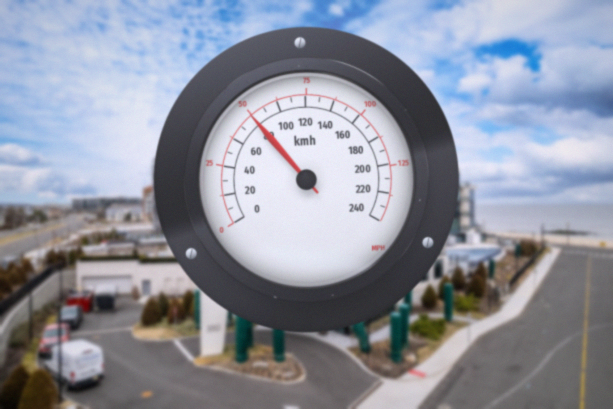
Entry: 80
